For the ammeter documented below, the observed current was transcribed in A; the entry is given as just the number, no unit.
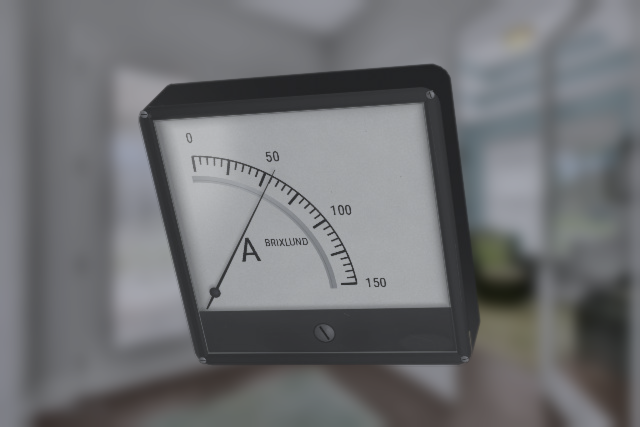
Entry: 55
